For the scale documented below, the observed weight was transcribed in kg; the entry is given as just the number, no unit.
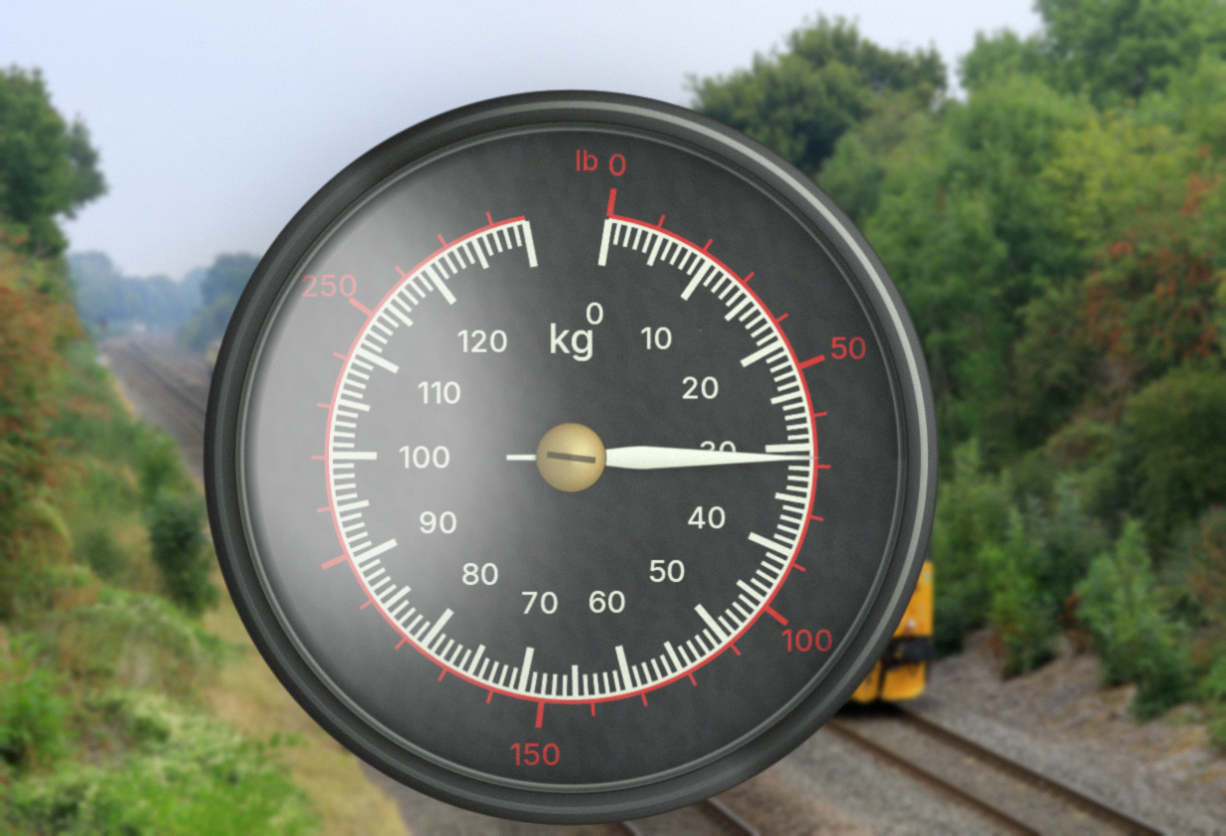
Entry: 31
